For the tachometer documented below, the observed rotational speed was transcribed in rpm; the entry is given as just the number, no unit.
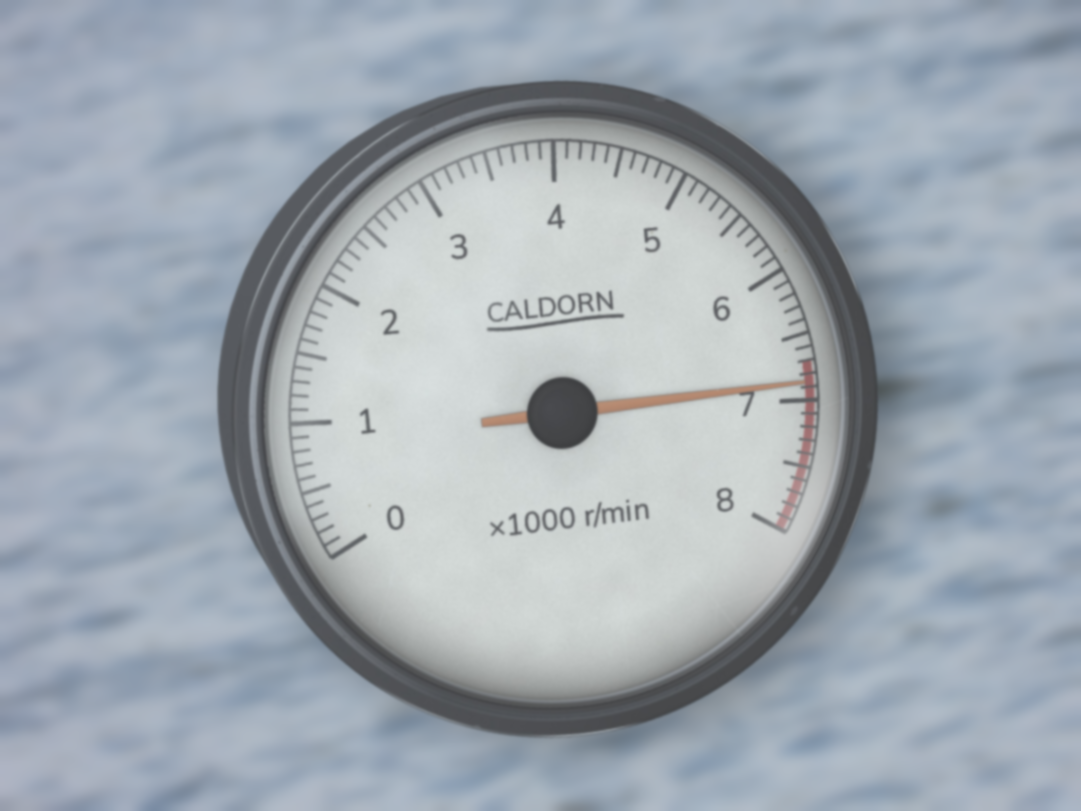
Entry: 6850
